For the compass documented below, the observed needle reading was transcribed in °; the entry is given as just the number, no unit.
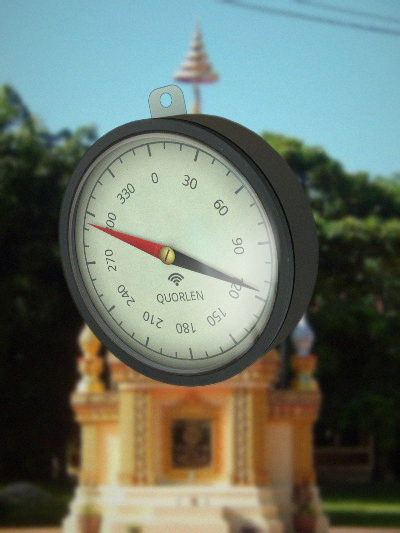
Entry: 295
